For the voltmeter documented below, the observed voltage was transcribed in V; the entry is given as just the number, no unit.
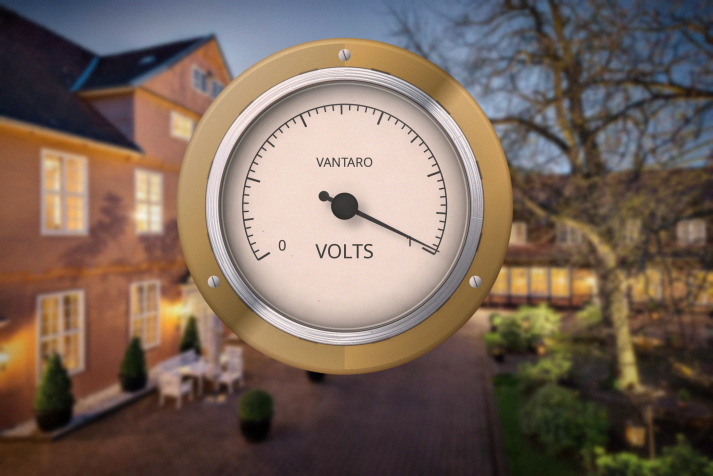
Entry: 0.99
